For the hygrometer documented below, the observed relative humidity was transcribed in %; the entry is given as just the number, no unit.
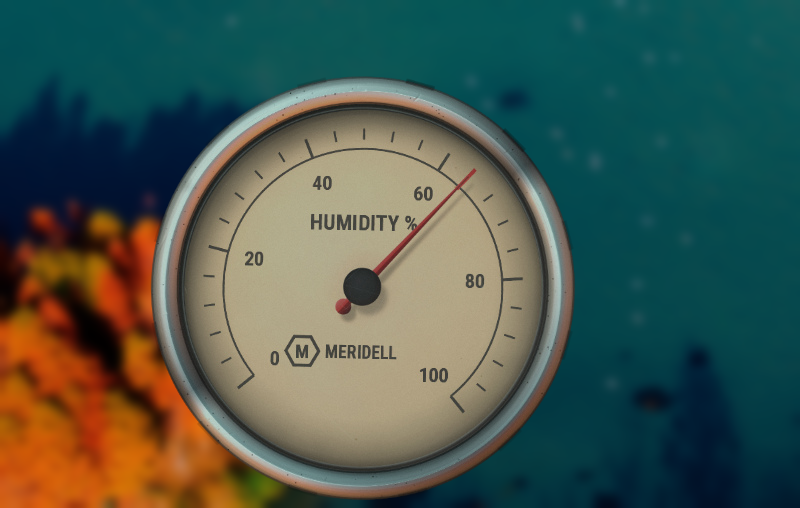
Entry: 64
